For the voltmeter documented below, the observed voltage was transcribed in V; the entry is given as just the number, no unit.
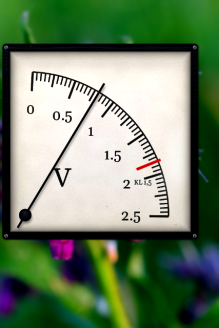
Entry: 0.8
